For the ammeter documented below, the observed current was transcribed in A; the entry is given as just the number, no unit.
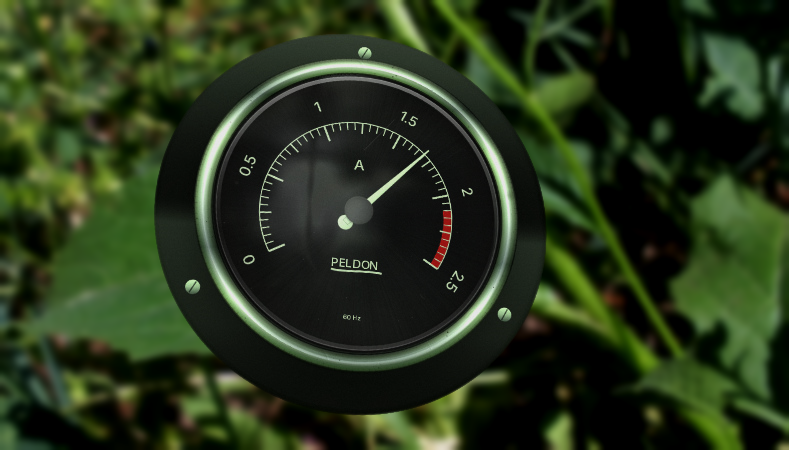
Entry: 1.7
